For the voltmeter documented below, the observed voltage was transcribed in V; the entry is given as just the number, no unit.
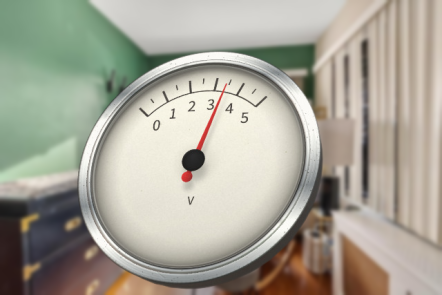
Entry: 3.5
